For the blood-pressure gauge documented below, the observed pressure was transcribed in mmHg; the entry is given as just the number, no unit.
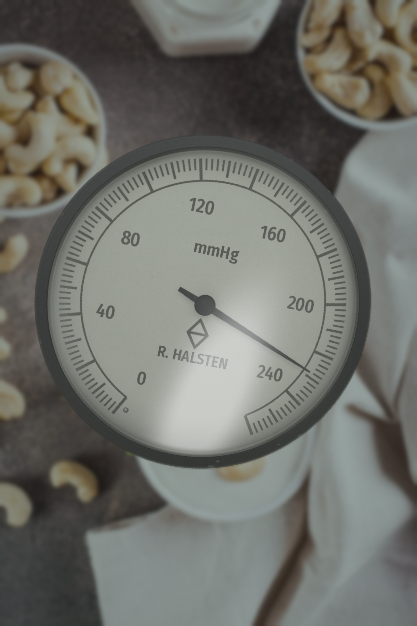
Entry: 228
